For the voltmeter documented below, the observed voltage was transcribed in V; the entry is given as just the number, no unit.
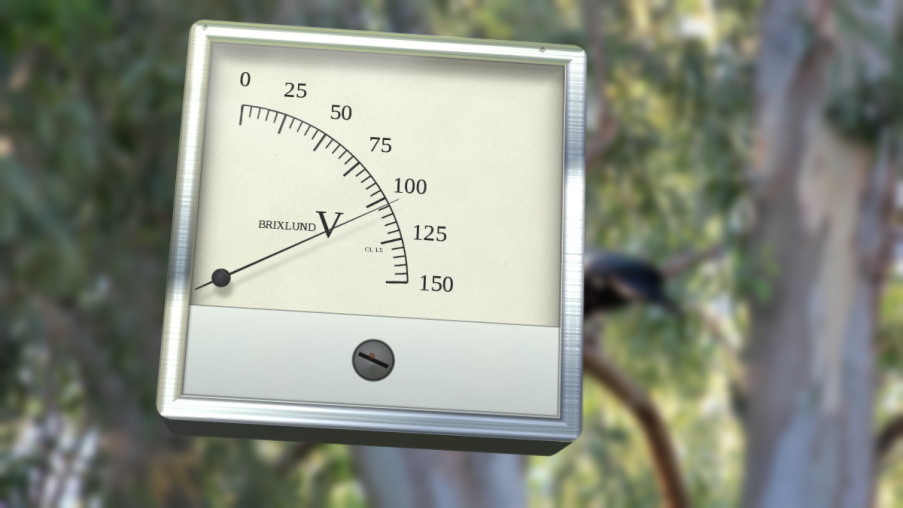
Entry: 105
